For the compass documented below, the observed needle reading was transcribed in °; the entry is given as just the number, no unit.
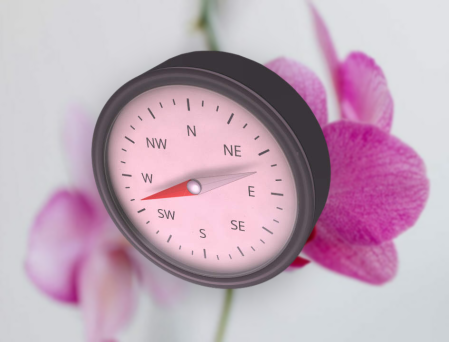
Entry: 250
